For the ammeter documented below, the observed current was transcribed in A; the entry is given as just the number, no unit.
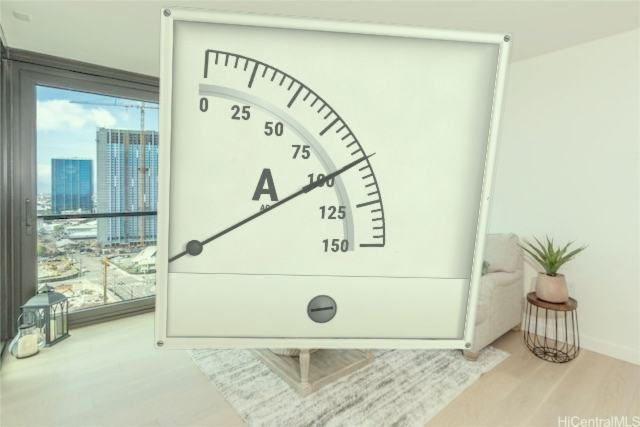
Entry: 100
